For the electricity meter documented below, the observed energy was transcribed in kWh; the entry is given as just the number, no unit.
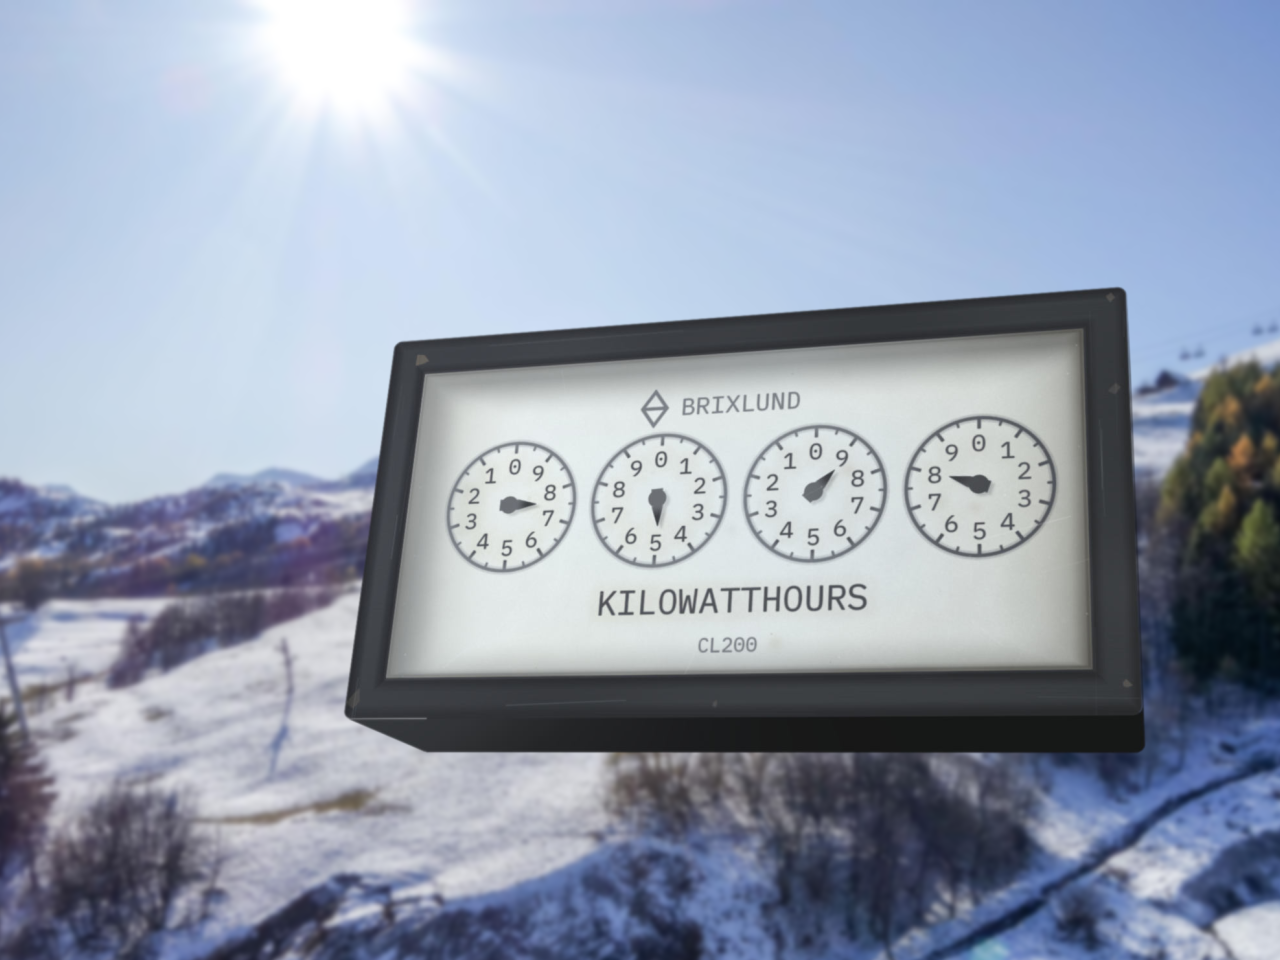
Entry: 7488
